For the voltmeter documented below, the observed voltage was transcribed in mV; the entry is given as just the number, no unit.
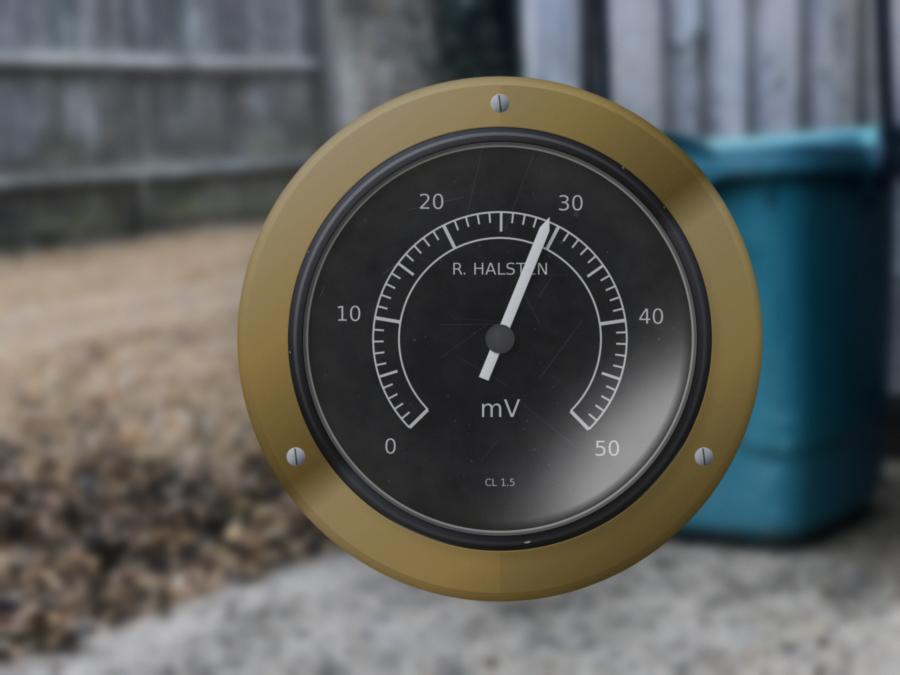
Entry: 29
